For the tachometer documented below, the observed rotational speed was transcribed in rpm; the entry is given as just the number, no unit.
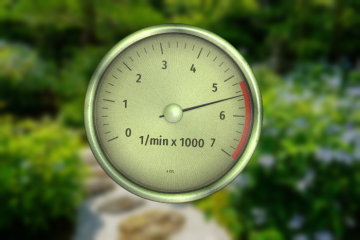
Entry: 5500
